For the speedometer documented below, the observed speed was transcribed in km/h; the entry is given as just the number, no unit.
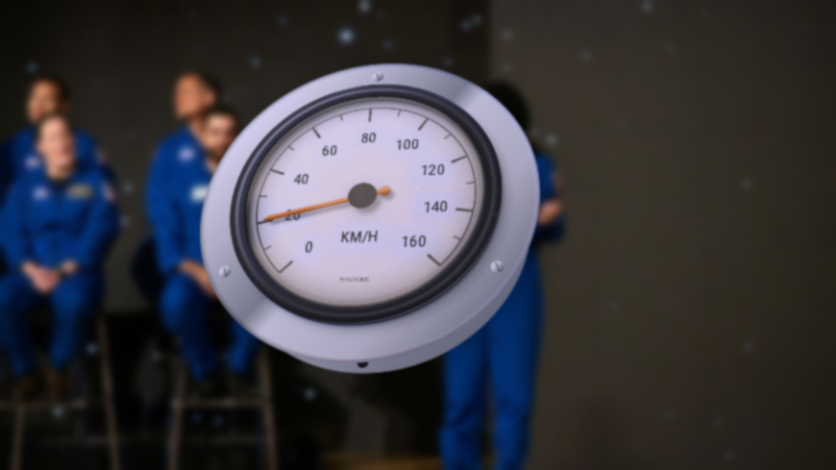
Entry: 20
